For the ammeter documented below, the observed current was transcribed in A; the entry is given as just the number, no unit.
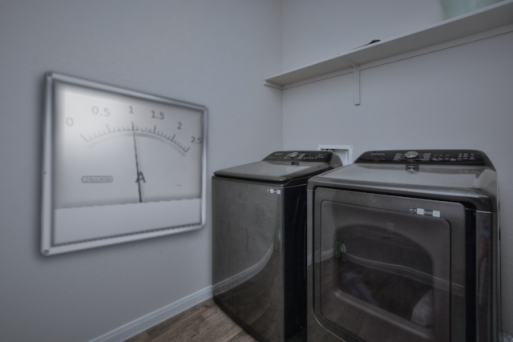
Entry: 1
